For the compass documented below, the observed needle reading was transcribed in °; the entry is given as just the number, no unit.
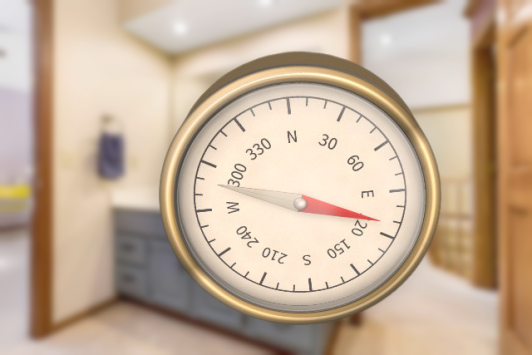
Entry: 110
